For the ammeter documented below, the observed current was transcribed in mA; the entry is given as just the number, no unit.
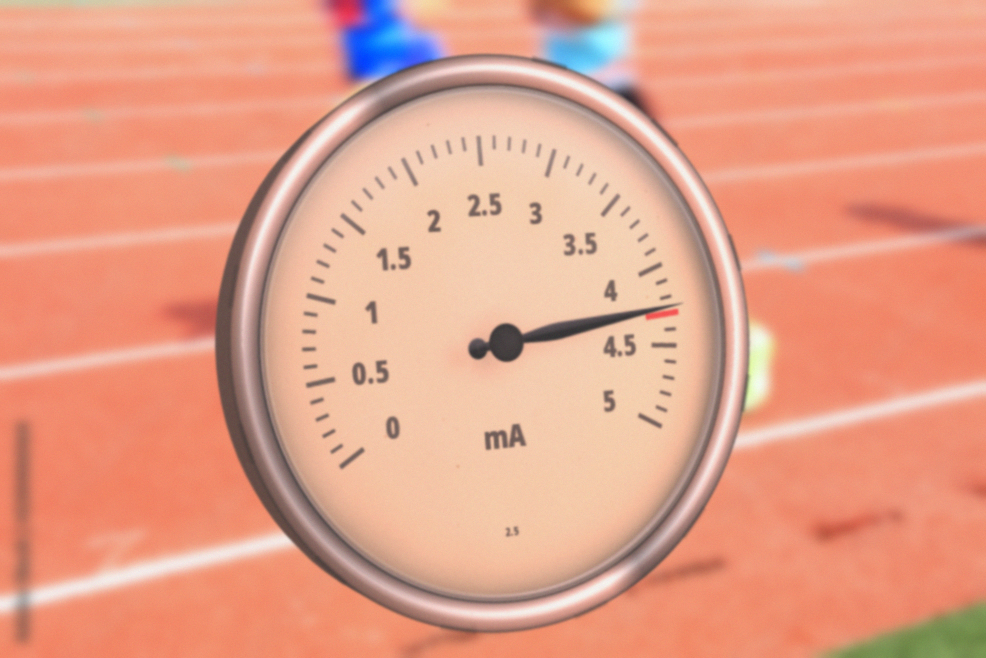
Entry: 4.25
